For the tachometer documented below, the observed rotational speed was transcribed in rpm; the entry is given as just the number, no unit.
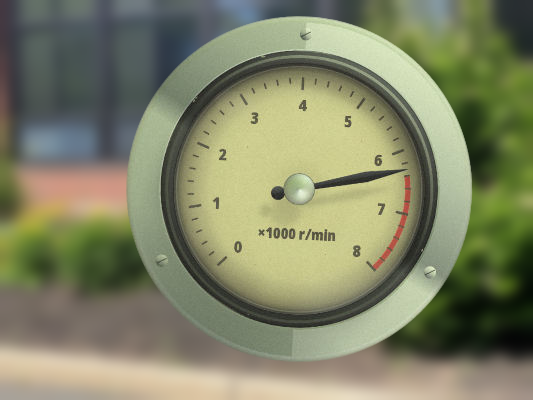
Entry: 6300
